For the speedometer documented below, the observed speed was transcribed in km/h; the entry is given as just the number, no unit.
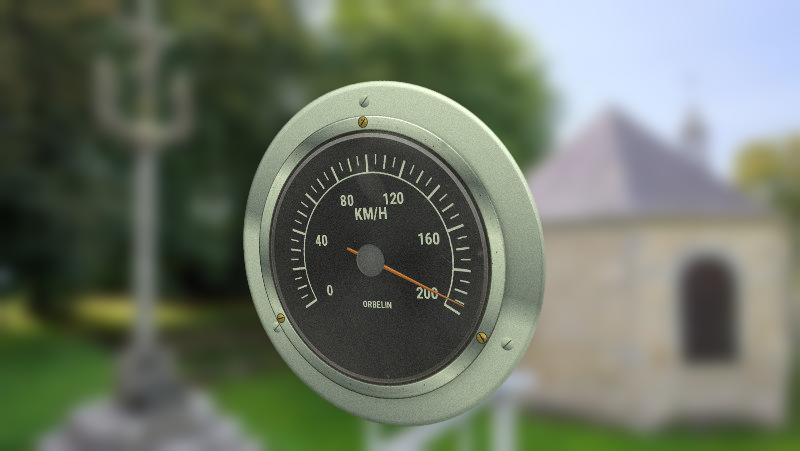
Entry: 195
